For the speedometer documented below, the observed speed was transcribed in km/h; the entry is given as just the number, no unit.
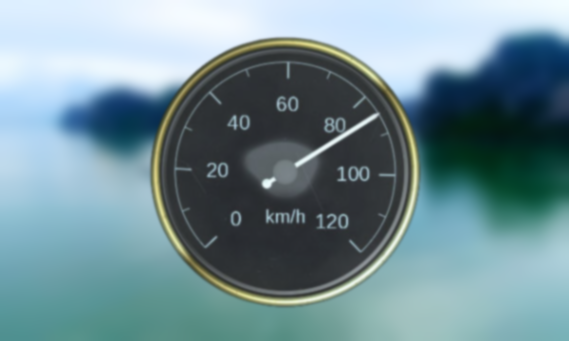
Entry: 85
